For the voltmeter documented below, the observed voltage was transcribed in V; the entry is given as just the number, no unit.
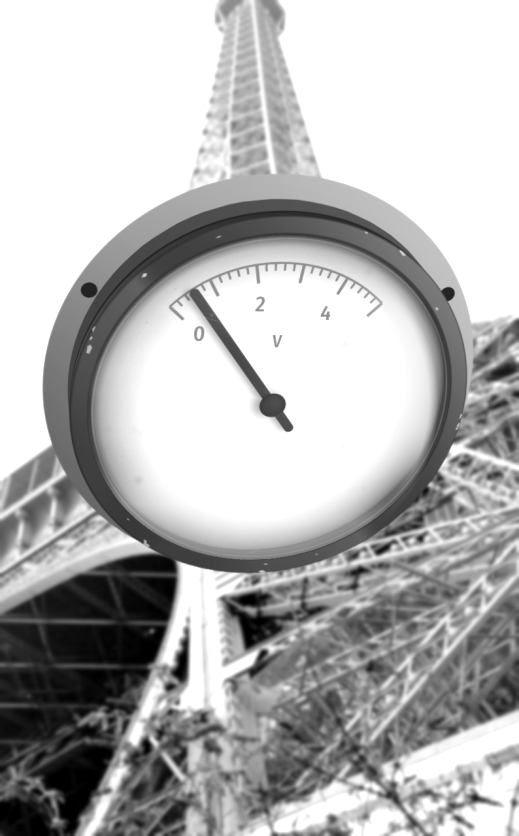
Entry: 0.6
